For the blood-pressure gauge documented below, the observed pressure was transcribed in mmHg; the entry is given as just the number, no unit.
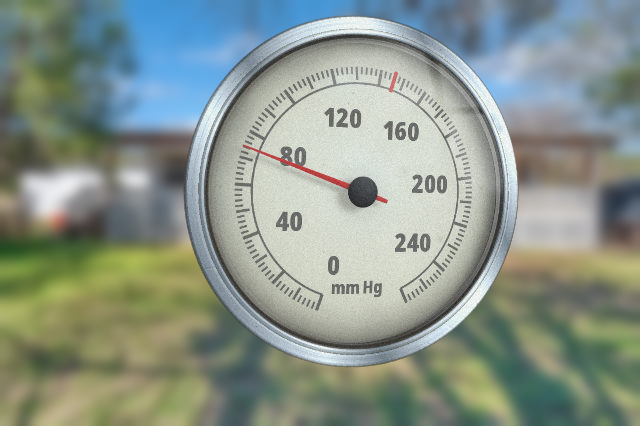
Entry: 74
